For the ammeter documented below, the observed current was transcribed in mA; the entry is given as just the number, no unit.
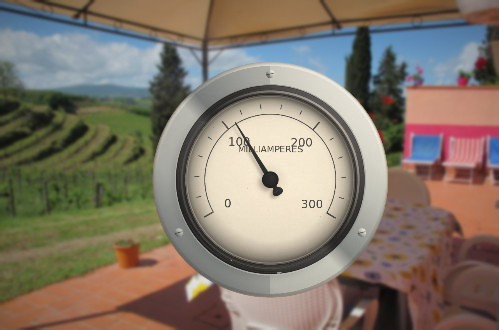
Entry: 110
